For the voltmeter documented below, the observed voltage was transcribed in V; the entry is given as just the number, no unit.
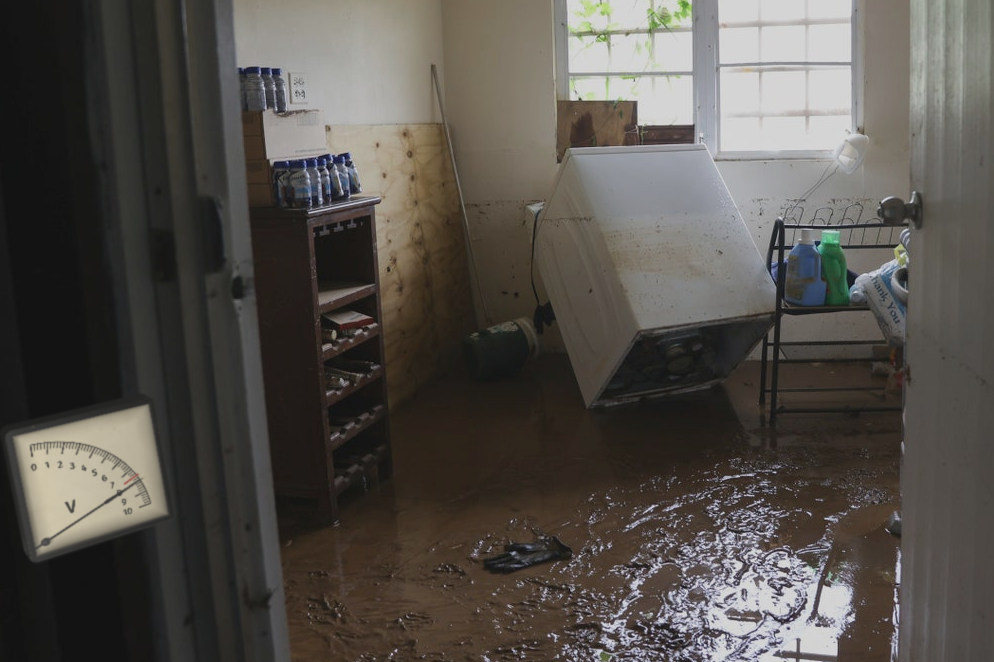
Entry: 8
